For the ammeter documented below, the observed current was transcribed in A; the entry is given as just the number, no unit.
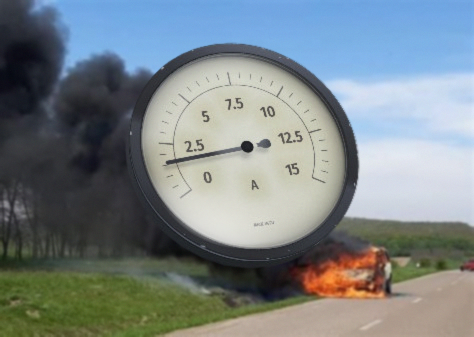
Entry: 1.5
